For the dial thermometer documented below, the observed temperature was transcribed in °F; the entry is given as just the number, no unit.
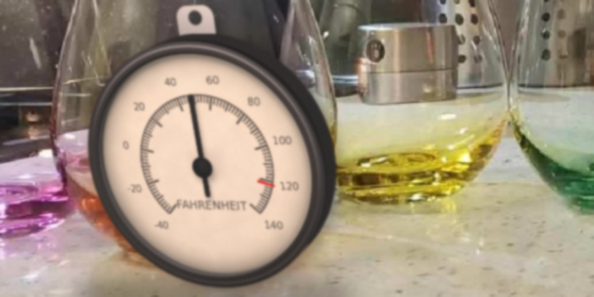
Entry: 50
